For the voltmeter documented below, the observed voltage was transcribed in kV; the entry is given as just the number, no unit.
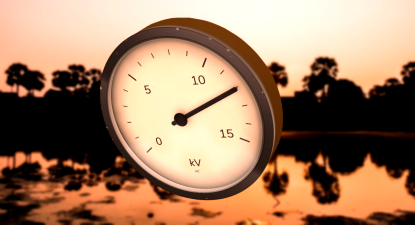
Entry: 12
